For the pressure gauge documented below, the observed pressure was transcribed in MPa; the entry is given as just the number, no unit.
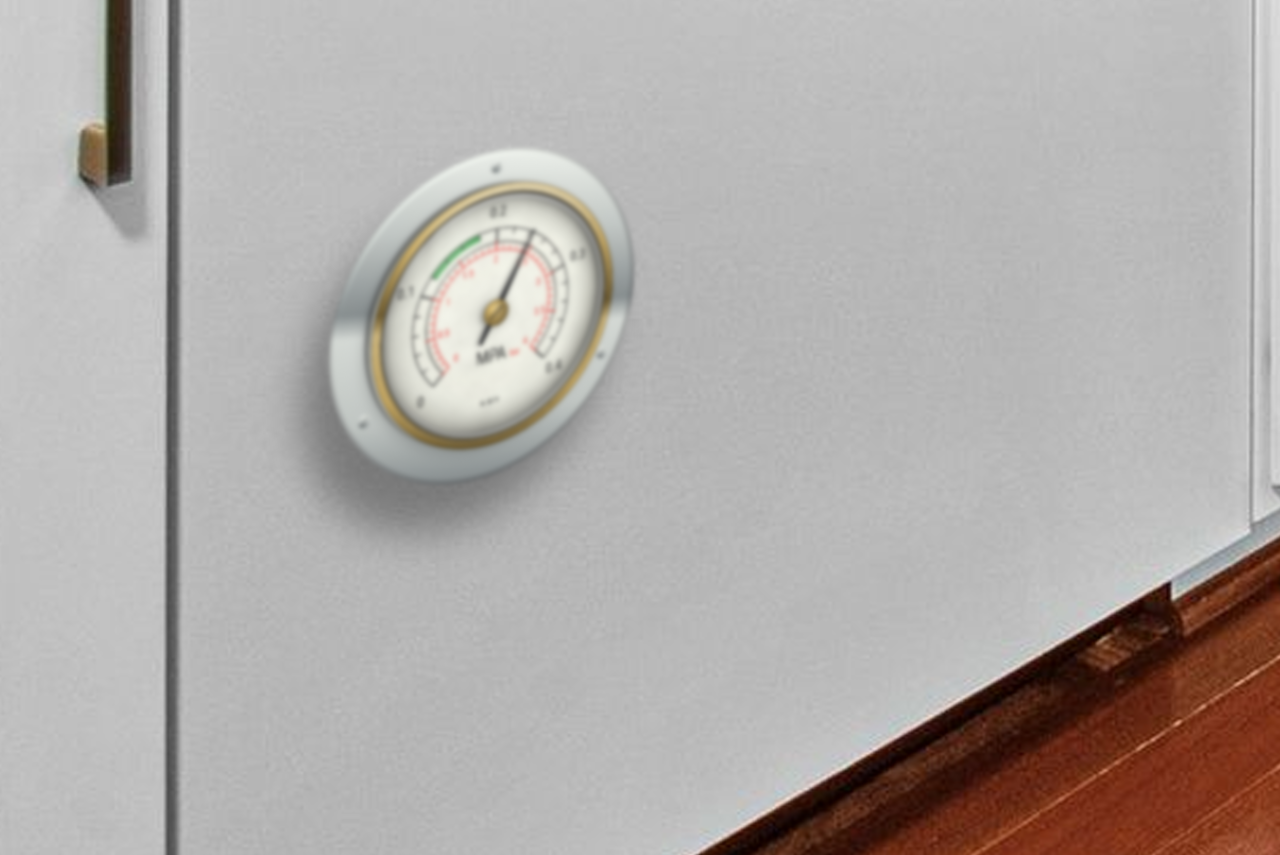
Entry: 0.24
